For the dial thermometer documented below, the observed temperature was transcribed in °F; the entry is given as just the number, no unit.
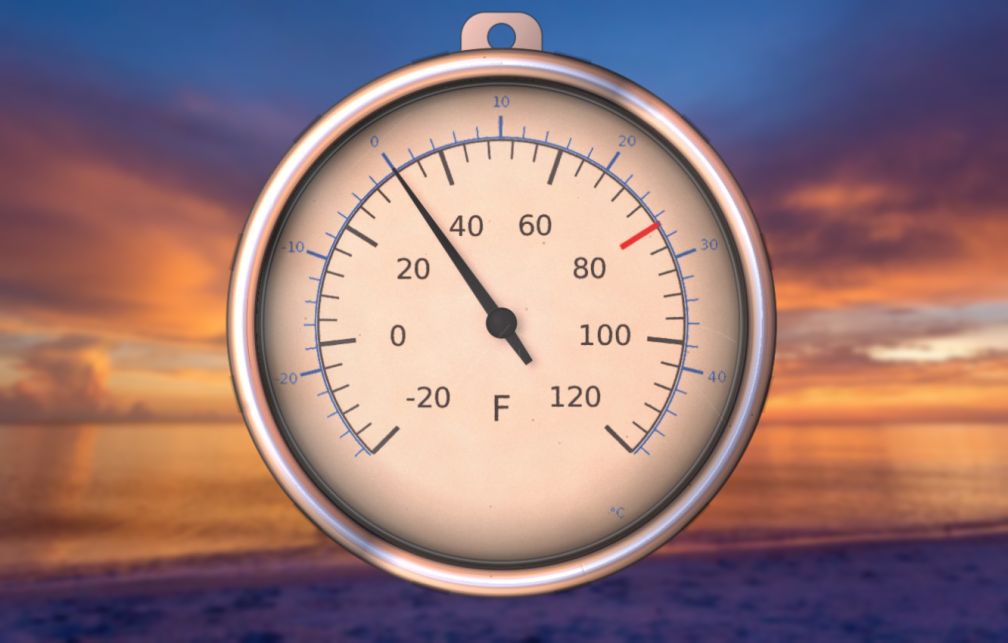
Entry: 32
